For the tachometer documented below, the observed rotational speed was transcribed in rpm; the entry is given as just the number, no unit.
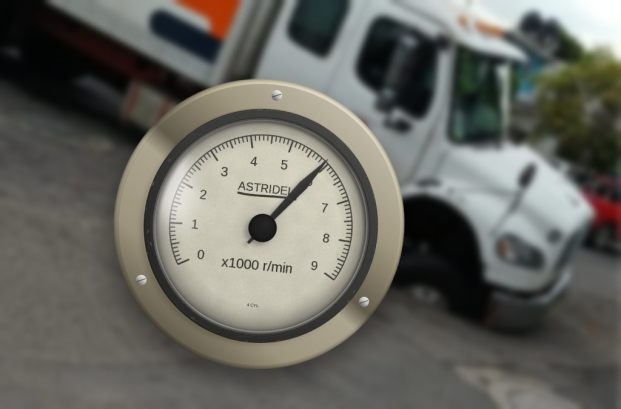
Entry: 5900
